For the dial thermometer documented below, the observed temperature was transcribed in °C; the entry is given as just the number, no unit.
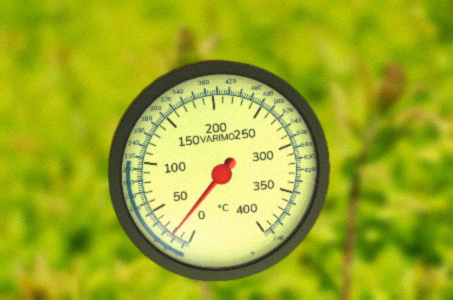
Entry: 20
